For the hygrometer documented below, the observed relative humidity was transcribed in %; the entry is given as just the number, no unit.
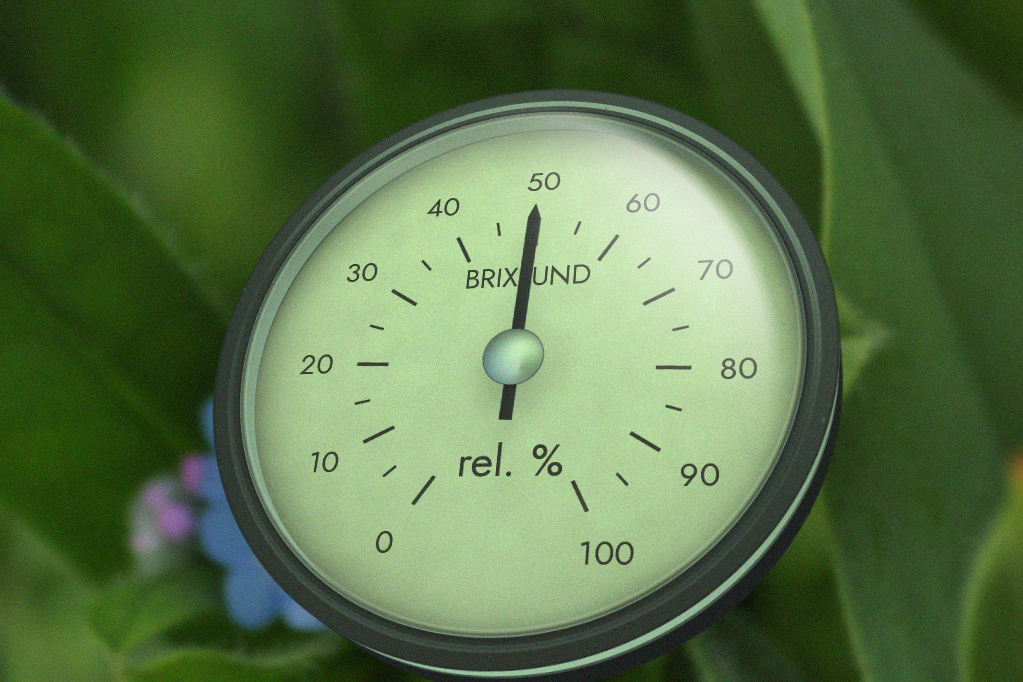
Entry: 50
